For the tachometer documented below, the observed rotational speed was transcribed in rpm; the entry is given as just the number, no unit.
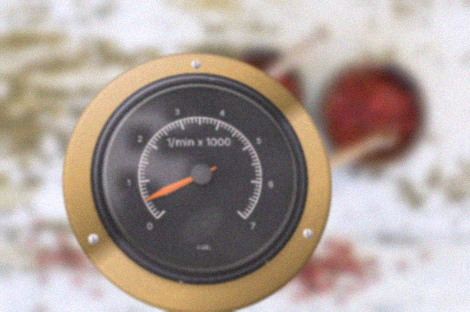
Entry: 500
